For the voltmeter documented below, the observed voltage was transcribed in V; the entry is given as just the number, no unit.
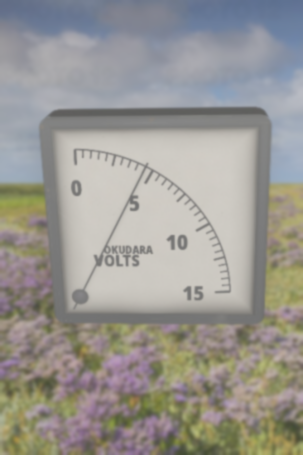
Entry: 4.5
